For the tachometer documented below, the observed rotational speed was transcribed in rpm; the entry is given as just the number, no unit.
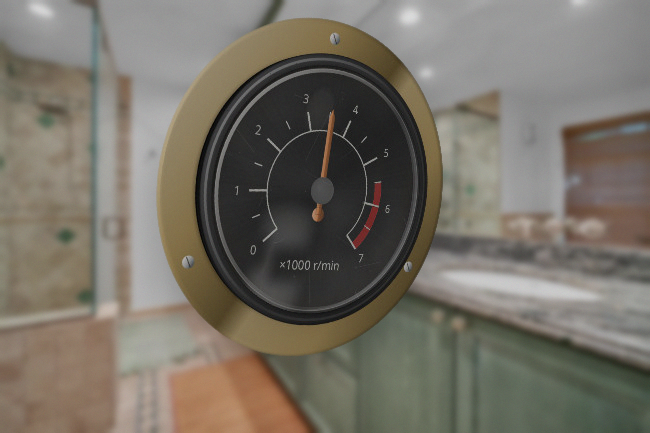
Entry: 3500
